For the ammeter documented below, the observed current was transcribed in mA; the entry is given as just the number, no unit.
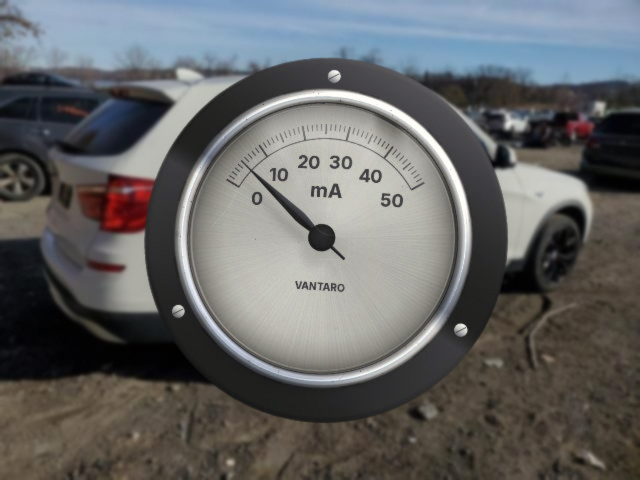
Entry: 5
